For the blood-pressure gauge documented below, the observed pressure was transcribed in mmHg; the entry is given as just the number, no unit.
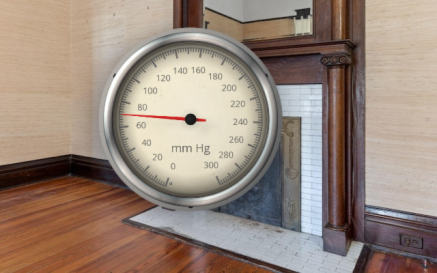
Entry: 70
